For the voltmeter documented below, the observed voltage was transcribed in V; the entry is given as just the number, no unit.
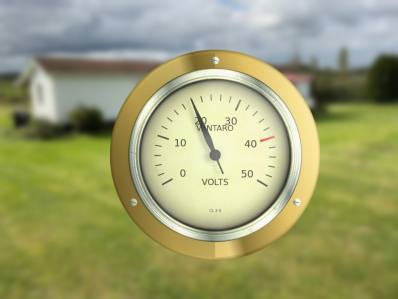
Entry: 20
